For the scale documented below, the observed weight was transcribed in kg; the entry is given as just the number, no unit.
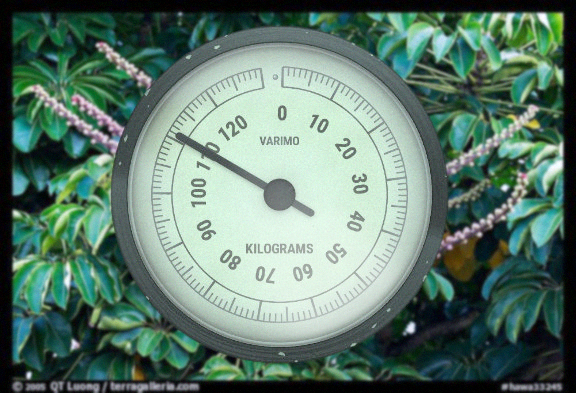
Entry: 111
